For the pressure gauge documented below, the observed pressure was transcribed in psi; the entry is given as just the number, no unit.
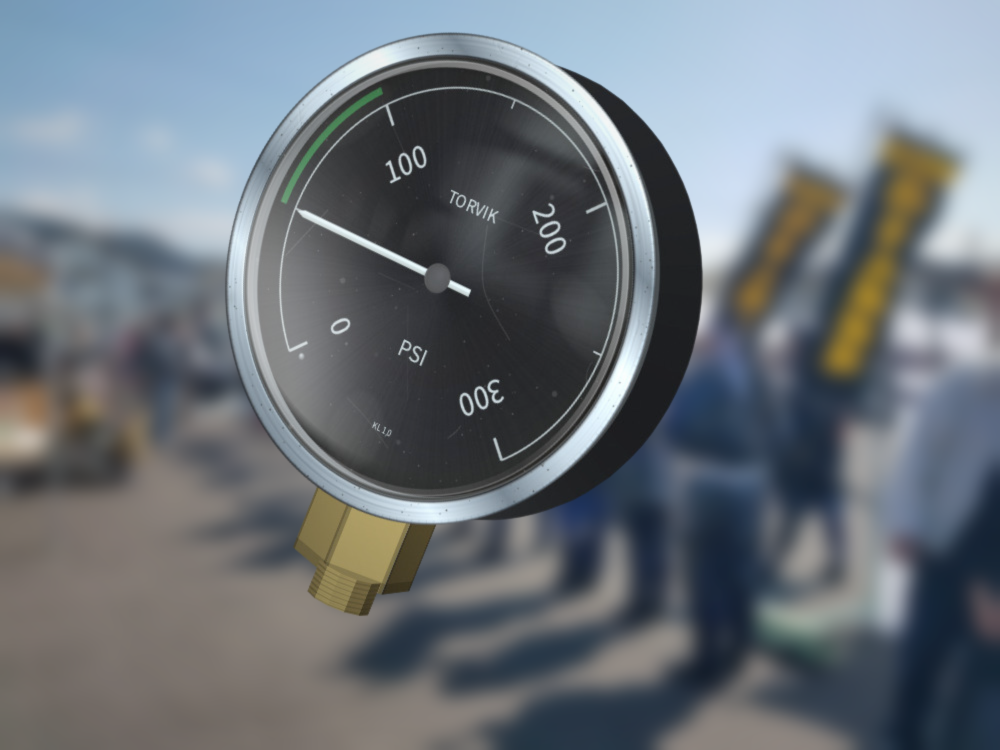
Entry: 50
